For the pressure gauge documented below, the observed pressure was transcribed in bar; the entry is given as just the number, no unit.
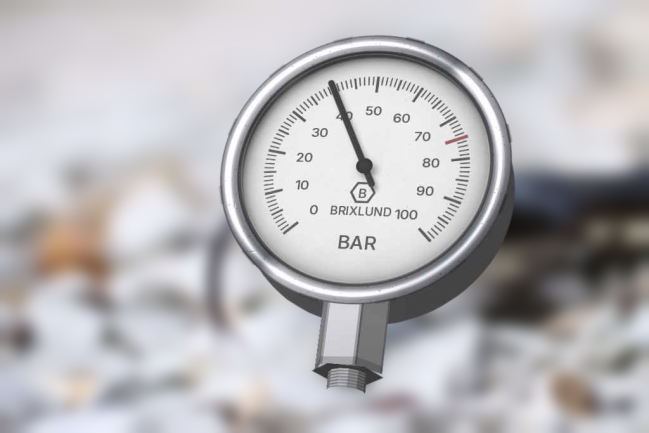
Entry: 40
